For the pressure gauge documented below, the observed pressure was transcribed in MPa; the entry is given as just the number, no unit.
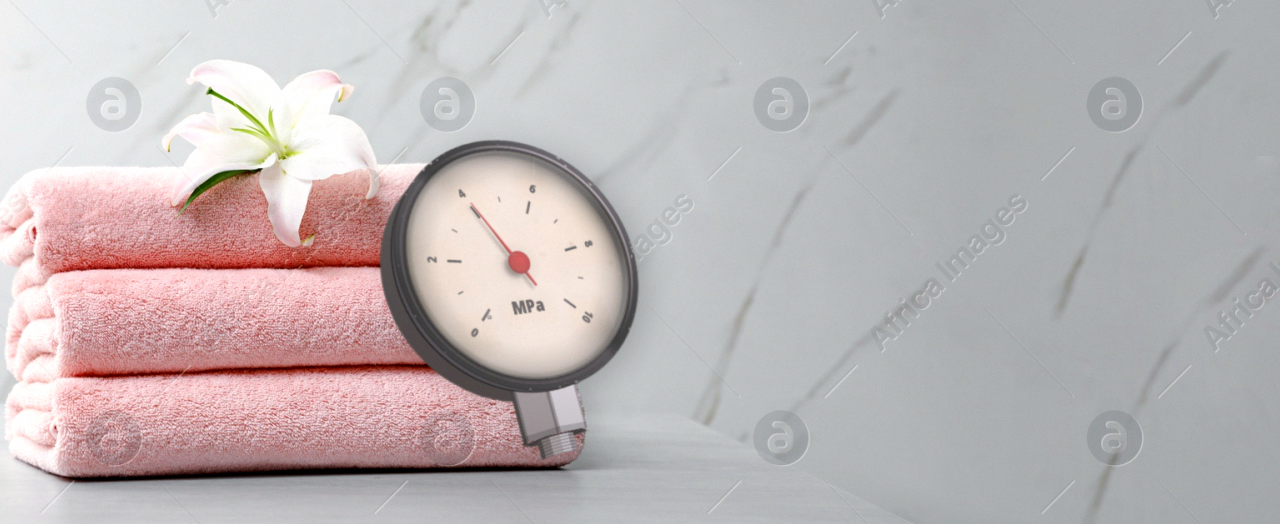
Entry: 4
